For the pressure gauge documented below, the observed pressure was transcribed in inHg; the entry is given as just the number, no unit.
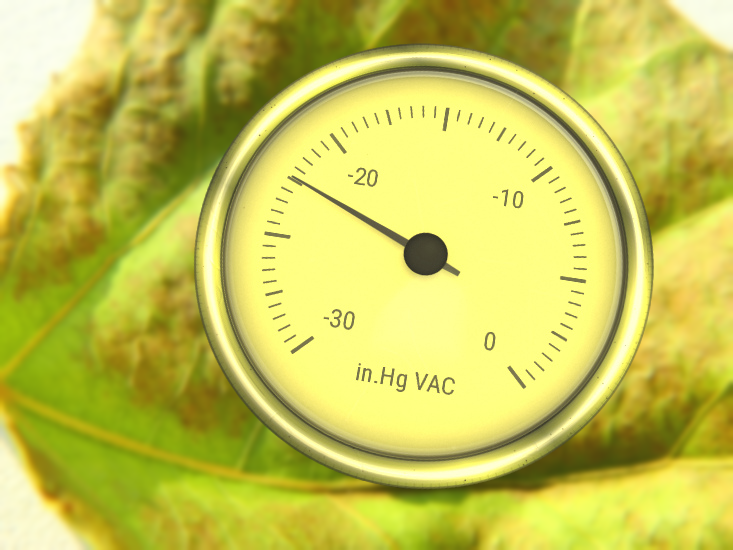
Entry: -22.5
